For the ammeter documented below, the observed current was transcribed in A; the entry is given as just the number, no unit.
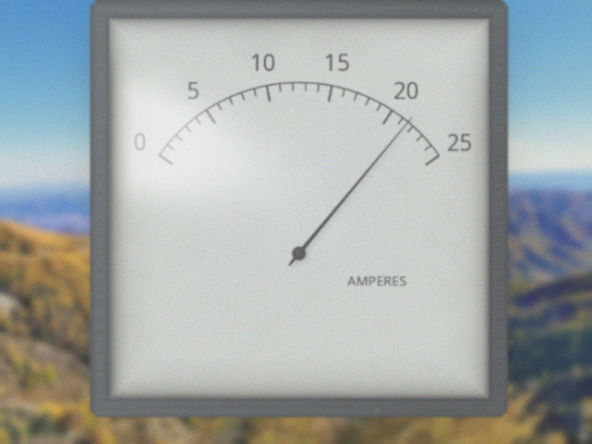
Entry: 21.5
